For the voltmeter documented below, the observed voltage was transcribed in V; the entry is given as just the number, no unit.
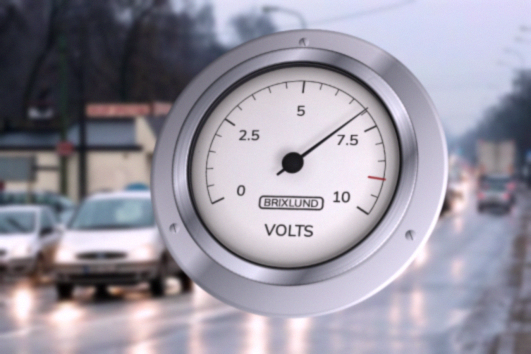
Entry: 7
